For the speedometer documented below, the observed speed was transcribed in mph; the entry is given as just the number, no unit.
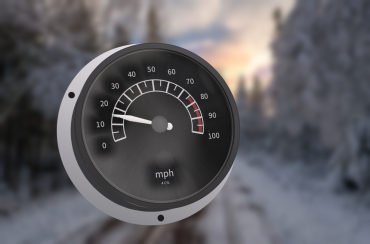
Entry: 15
